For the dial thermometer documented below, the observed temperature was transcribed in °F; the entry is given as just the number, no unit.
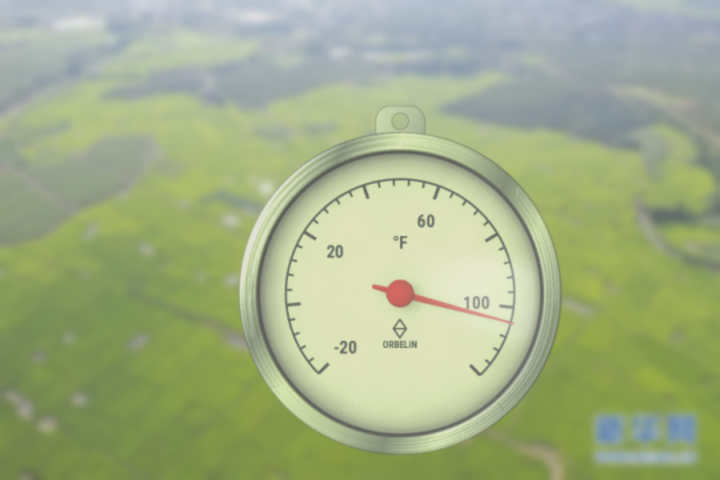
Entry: 104
